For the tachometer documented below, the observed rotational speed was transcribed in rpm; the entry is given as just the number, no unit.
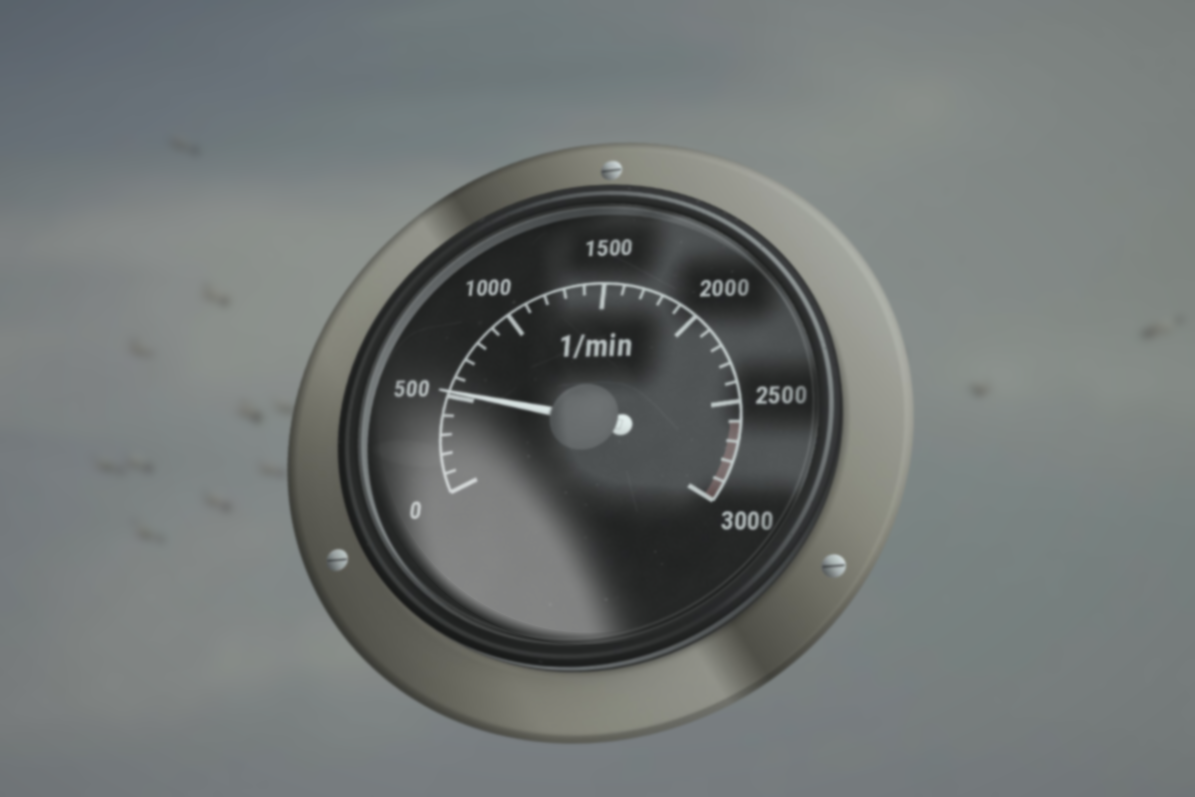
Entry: 500
